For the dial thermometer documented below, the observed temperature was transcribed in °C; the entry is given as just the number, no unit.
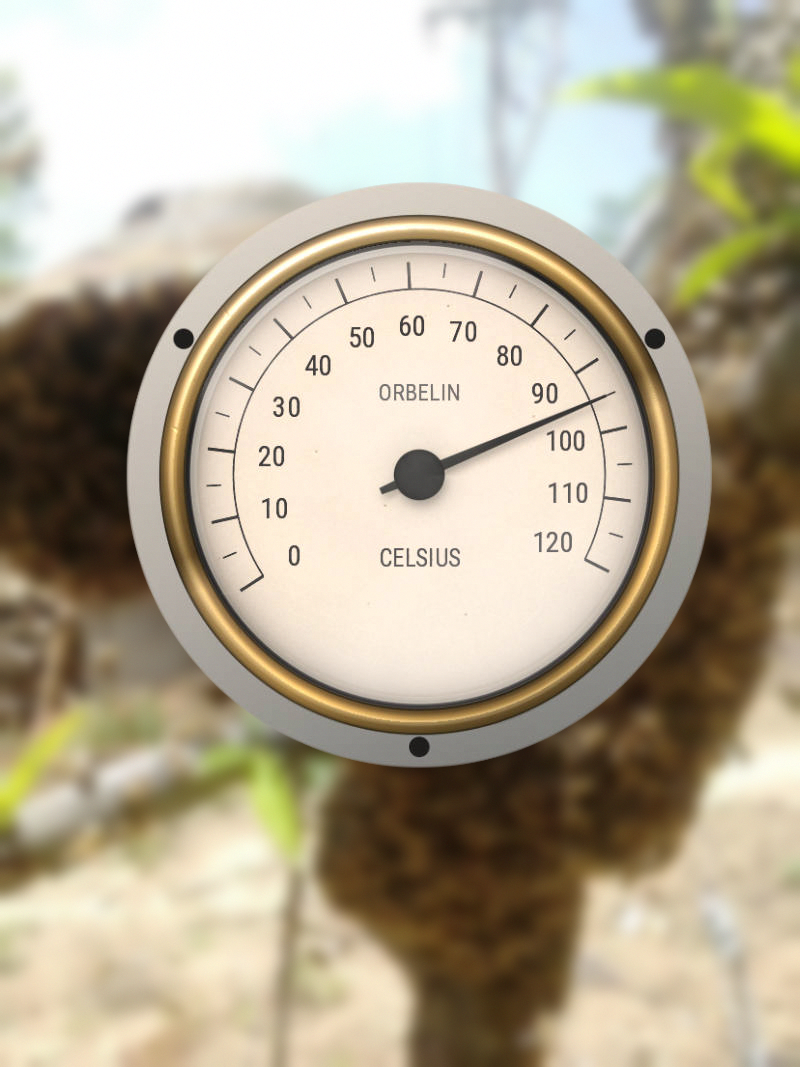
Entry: 95
